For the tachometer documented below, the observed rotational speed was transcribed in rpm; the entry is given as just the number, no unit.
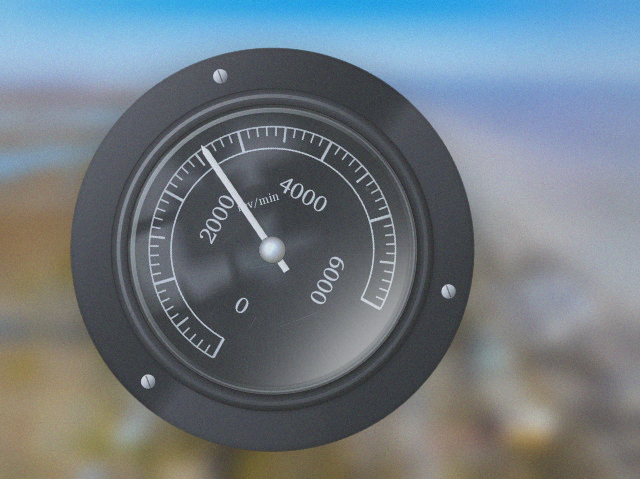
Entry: 2600
